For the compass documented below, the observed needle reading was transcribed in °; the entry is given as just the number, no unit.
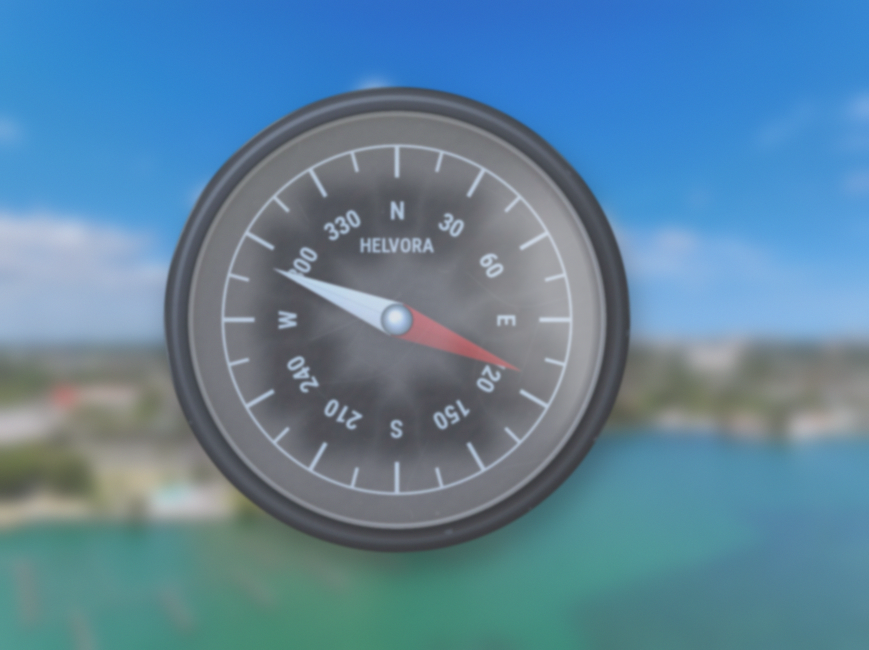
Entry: 112.5
